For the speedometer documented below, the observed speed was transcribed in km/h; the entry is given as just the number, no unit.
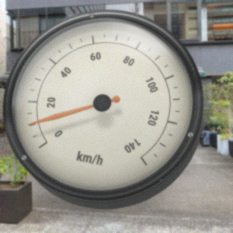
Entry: 10
